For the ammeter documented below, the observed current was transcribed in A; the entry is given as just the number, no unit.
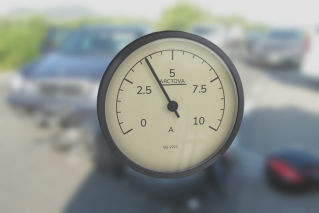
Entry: 3.75
